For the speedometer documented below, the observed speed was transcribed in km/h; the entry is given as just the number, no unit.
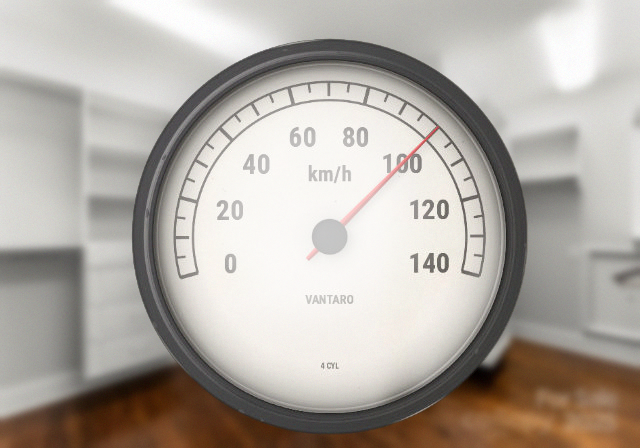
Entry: 100
